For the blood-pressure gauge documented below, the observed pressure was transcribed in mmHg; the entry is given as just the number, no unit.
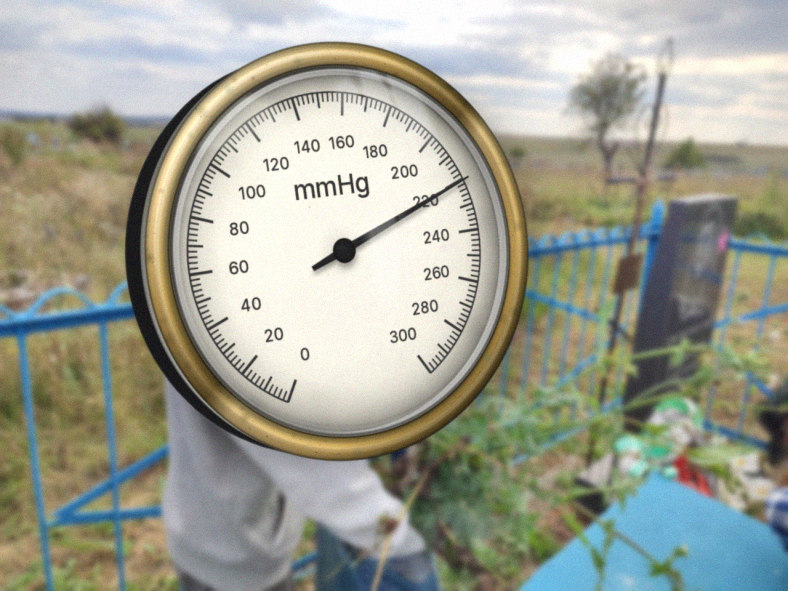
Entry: 220
